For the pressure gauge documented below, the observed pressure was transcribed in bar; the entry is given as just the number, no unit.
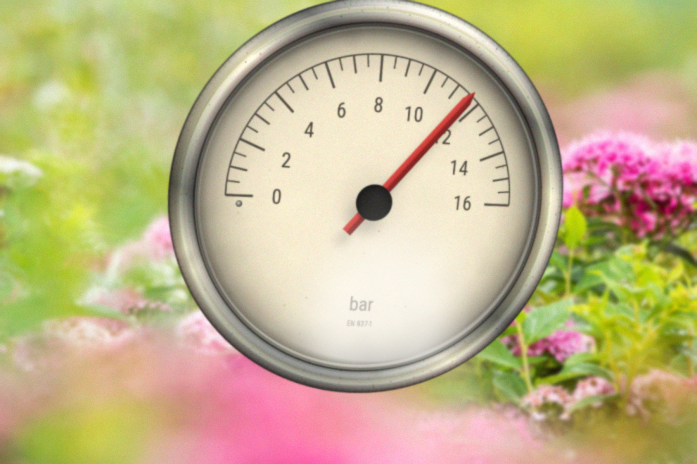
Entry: 11.5
